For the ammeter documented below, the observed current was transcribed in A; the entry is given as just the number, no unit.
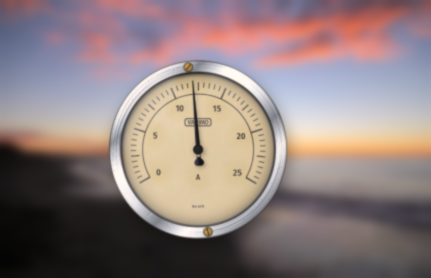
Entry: 12
